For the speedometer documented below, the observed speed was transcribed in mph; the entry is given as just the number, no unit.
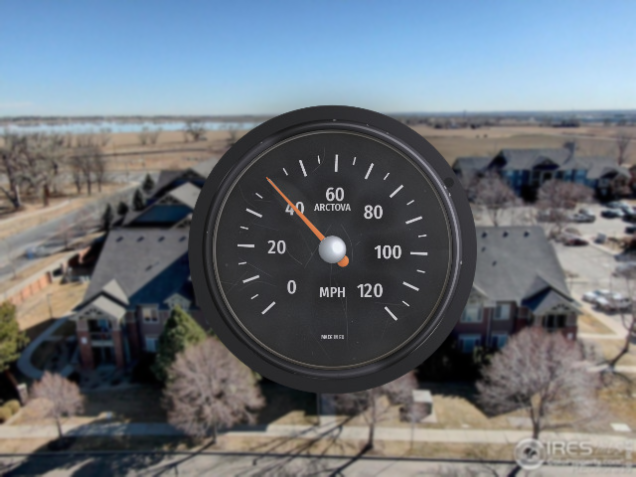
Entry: 40
